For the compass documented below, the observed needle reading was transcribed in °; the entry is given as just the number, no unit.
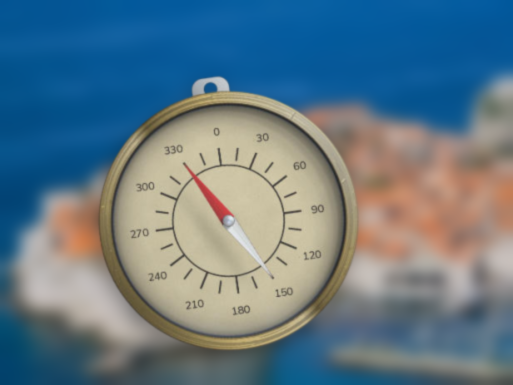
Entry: 330
